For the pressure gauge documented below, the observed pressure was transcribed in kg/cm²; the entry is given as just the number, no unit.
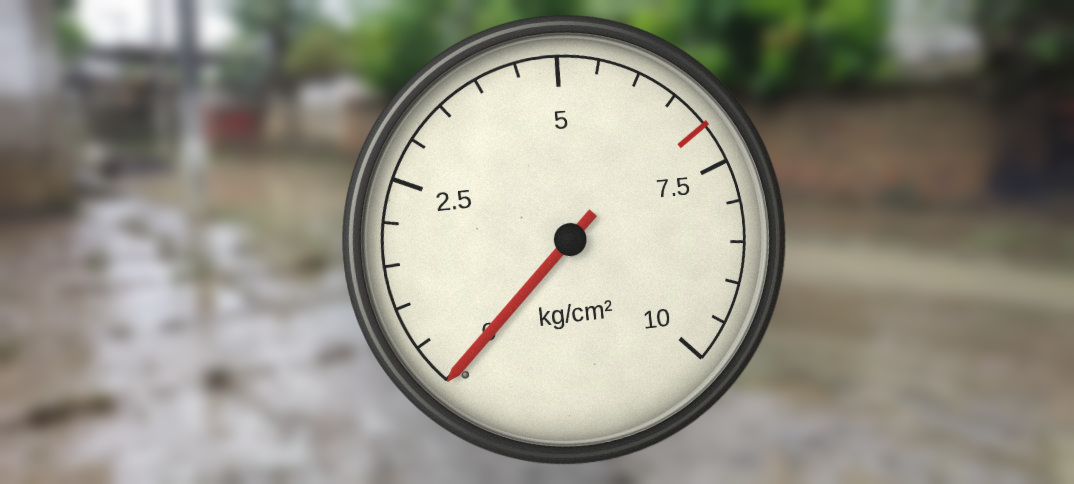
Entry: 0
